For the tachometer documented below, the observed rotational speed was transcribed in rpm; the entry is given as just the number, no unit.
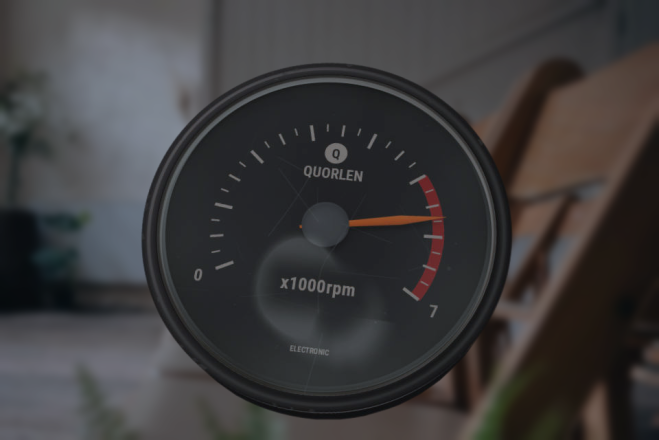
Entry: 5750
